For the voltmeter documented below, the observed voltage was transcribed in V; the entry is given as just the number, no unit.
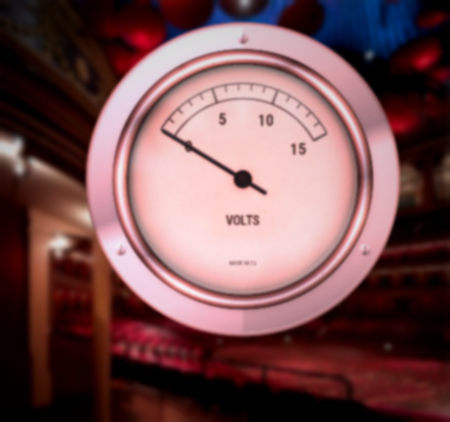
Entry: 0
